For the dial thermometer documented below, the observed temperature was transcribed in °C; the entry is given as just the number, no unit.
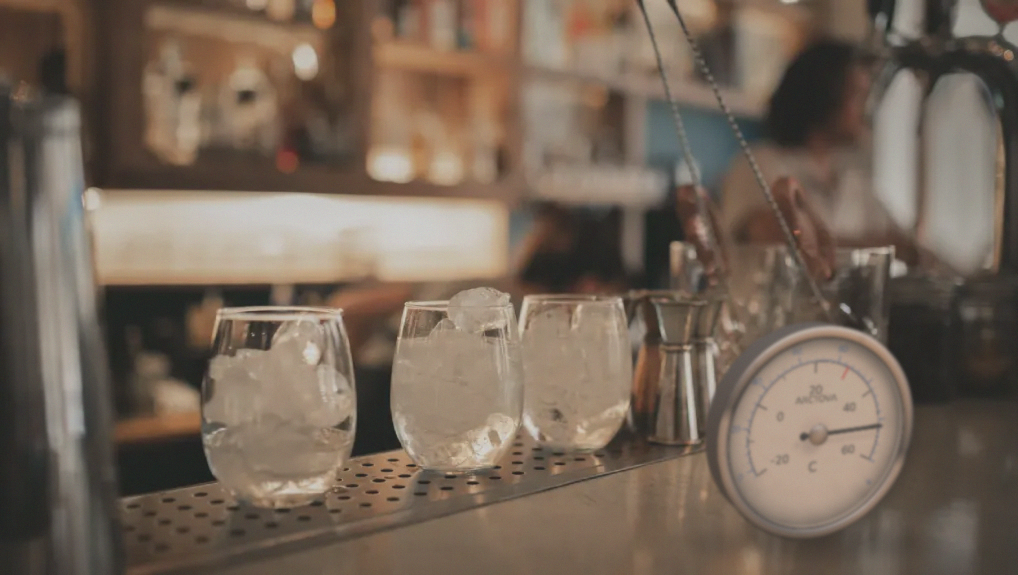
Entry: 50
